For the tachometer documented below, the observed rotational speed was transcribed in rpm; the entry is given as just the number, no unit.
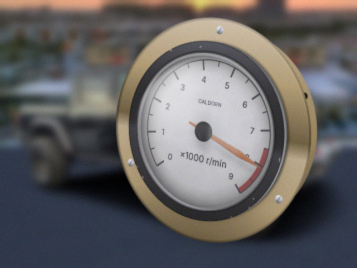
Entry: 8000
